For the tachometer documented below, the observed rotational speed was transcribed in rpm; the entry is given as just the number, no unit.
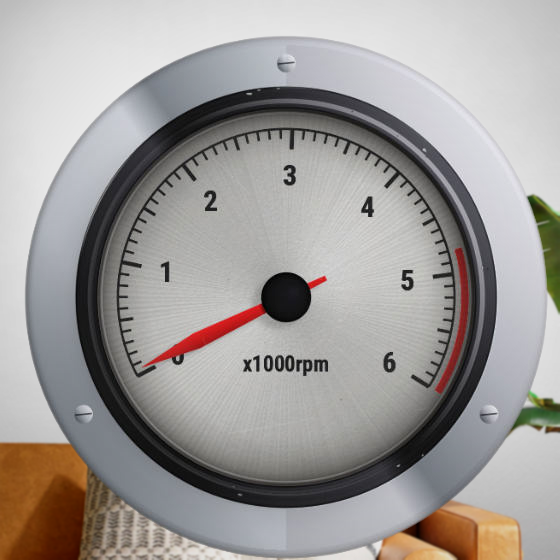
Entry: 50
